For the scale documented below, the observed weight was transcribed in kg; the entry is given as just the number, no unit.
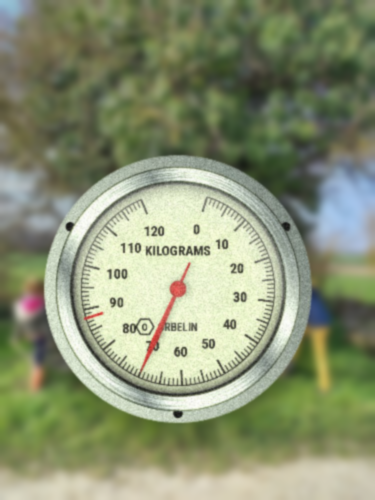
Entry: 70
